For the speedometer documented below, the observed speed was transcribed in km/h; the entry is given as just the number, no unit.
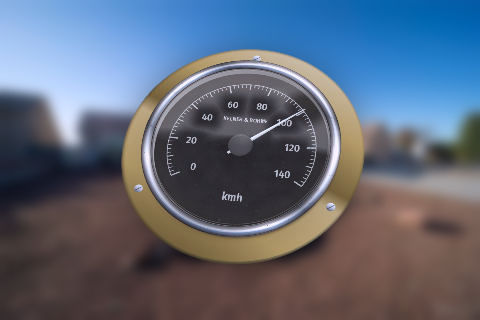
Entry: 100
